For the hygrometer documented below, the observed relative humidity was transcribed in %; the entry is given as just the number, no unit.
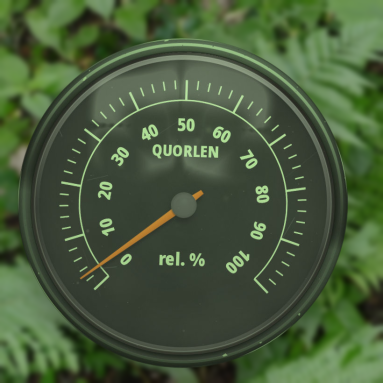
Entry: 3
